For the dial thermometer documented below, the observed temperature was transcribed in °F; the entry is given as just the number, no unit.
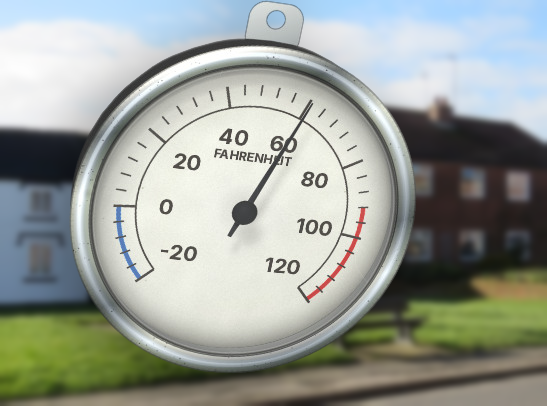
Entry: 60
